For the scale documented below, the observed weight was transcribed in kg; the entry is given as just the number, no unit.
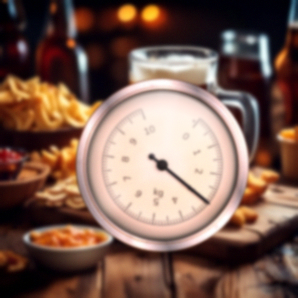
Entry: 3
